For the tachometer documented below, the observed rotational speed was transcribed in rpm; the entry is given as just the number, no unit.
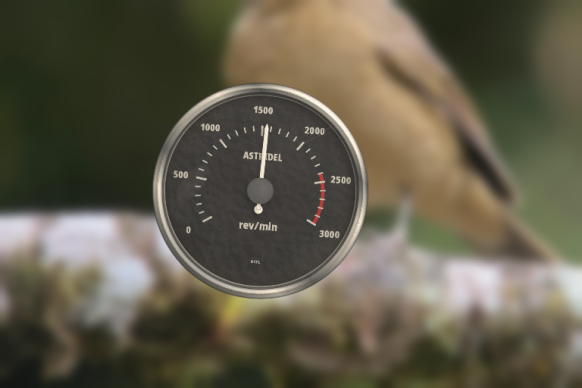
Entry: 1550
